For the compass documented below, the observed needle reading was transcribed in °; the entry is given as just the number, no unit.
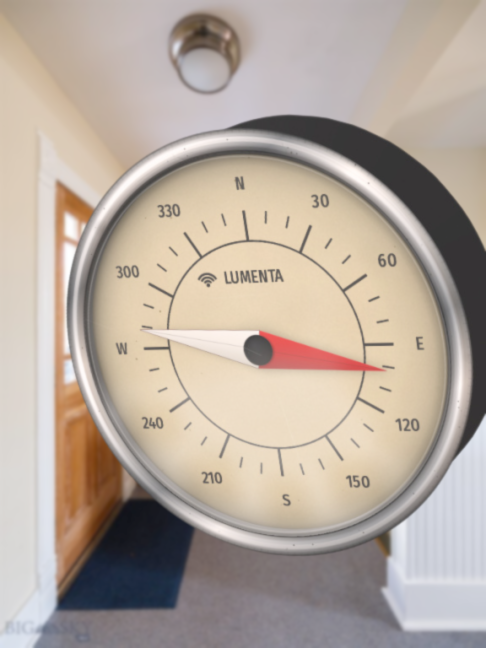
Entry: 100
